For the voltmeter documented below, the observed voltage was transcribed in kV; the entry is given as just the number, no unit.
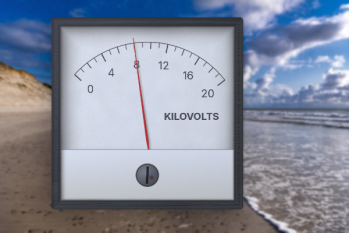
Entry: 8
